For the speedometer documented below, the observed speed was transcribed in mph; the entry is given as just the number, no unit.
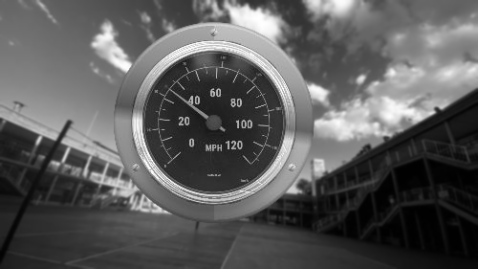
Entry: 35
